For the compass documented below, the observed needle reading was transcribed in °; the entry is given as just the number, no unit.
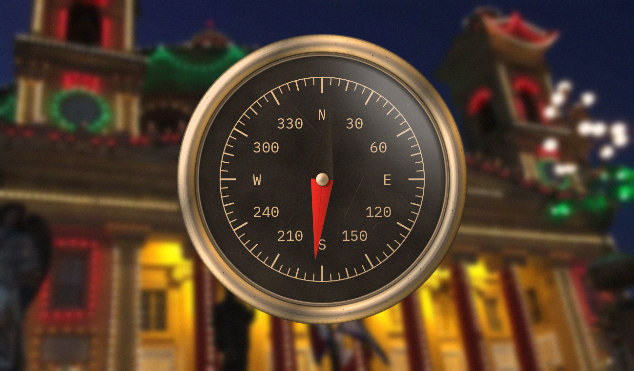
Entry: 185
